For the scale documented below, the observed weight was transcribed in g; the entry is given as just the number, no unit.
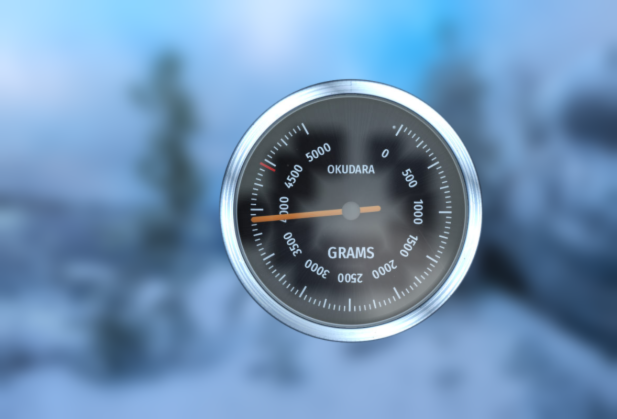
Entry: 3900
